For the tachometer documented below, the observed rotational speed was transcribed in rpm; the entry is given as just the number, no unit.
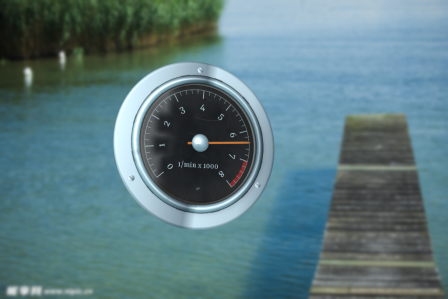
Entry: 6400
